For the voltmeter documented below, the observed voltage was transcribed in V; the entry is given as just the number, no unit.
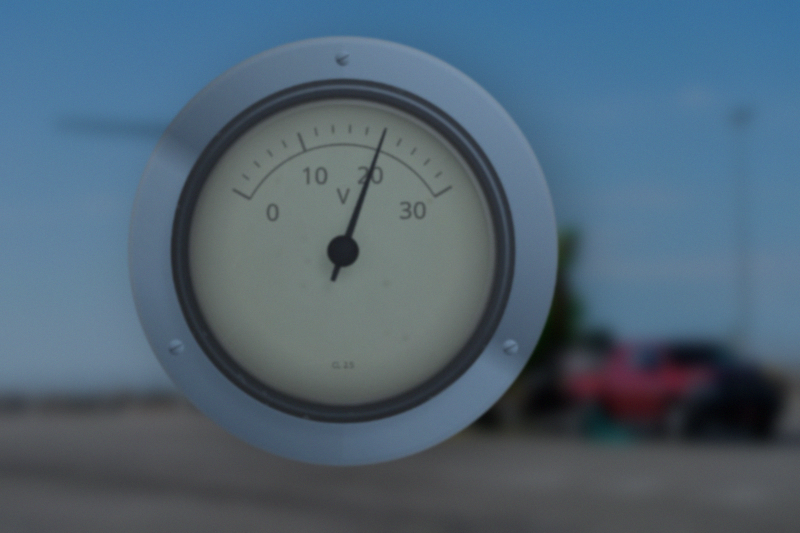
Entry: 20
